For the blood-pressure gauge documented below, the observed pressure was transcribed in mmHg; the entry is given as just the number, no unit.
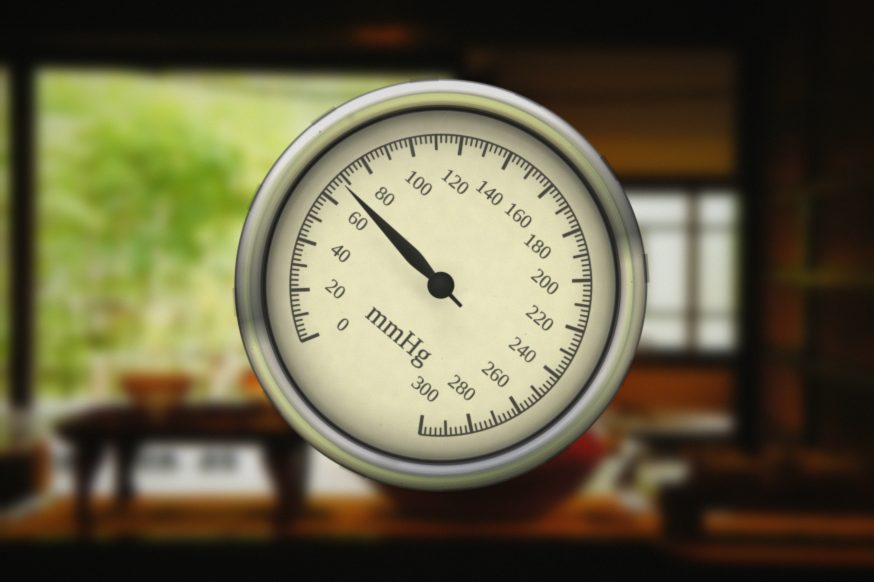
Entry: 68
